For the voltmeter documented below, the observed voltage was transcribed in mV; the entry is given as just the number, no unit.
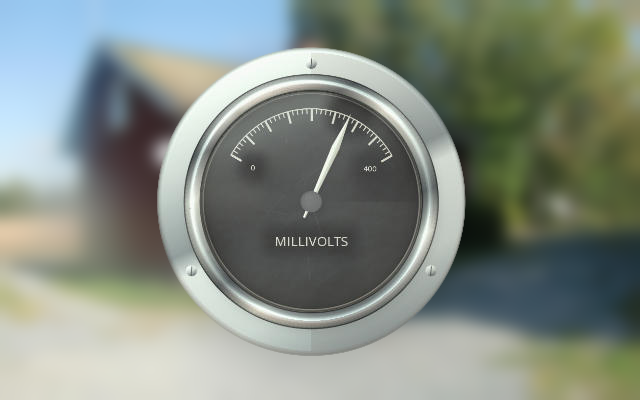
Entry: 280
